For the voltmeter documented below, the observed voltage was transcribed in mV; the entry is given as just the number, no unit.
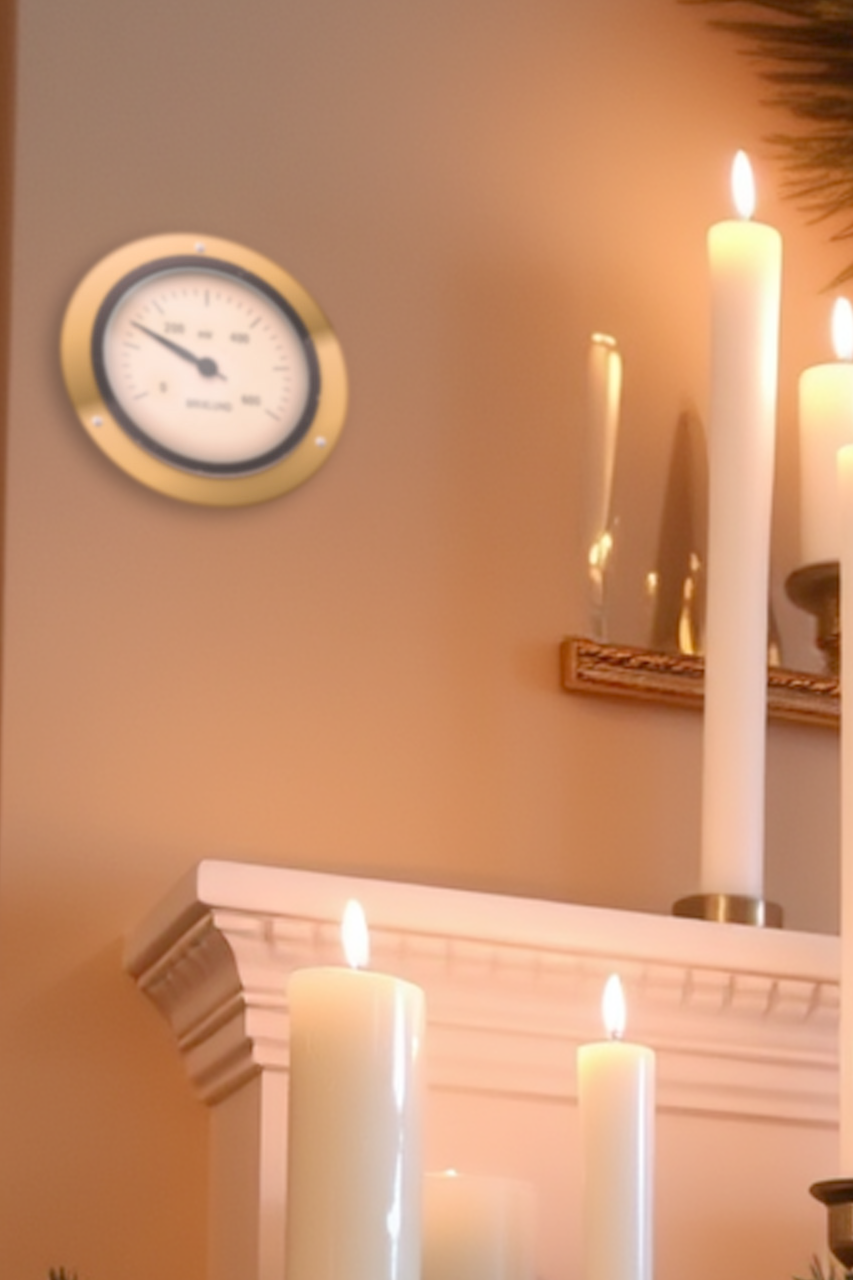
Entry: 140
